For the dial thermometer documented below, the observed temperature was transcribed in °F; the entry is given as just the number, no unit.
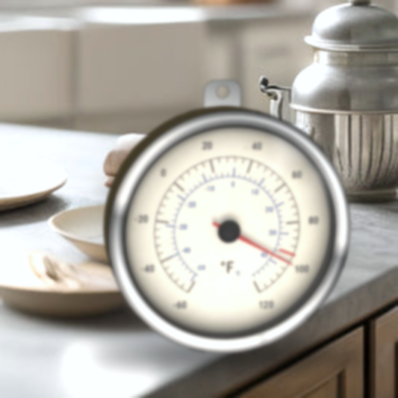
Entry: 100
